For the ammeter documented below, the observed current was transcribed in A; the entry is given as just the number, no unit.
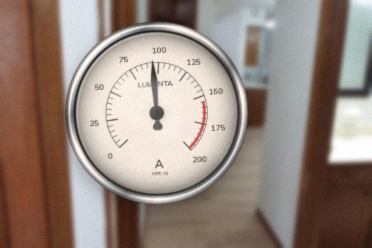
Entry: 95
